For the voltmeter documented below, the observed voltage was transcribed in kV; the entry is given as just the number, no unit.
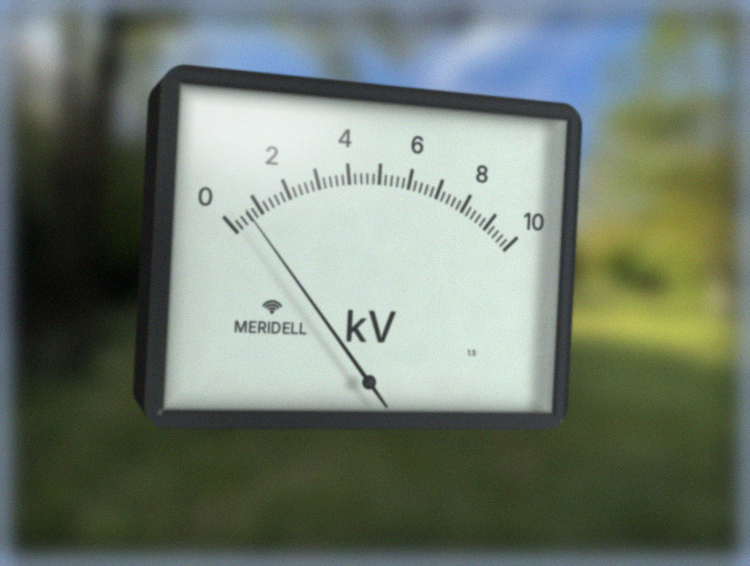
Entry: 0.6
